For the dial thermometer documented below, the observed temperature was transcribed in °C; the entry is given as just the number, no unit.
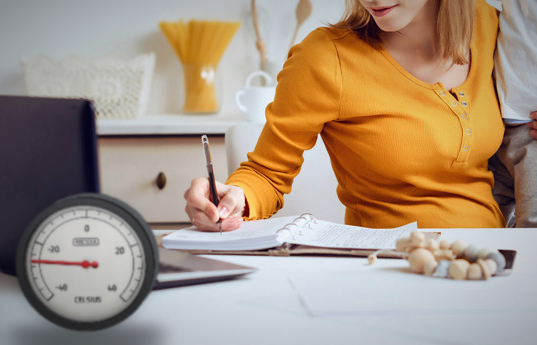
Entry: -26
